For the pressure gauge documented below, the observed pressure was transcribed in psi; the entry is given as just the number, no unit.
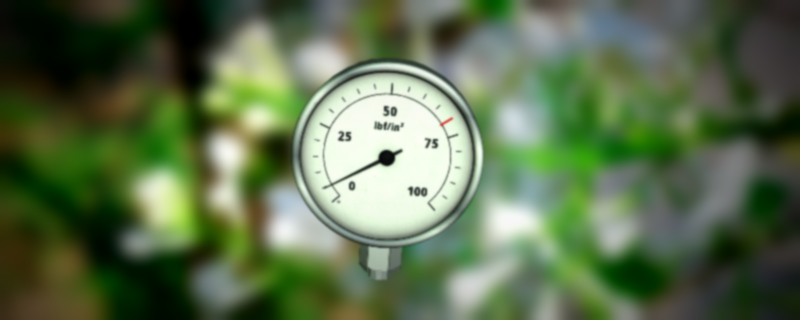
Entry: 5
